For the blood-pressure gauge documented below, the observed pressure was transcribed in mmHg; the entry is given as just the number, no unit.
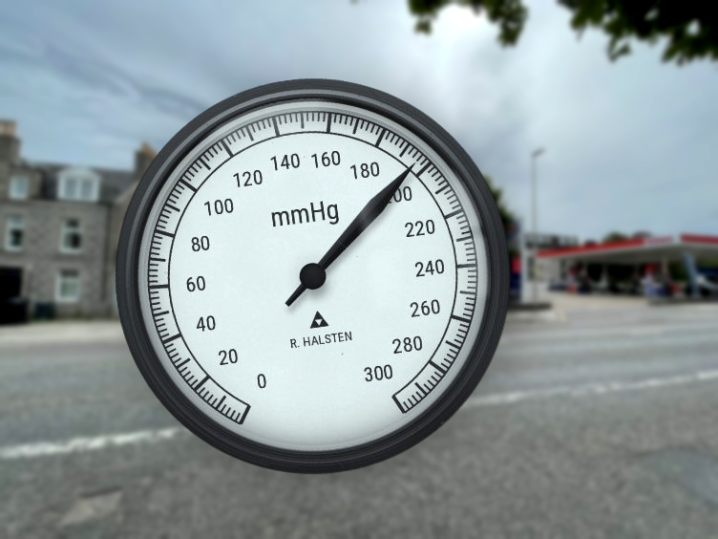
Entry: 196
